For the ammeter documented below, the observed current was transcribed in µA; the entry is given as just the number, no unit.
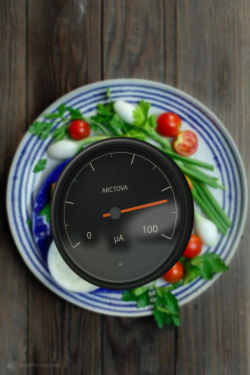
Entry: 85
